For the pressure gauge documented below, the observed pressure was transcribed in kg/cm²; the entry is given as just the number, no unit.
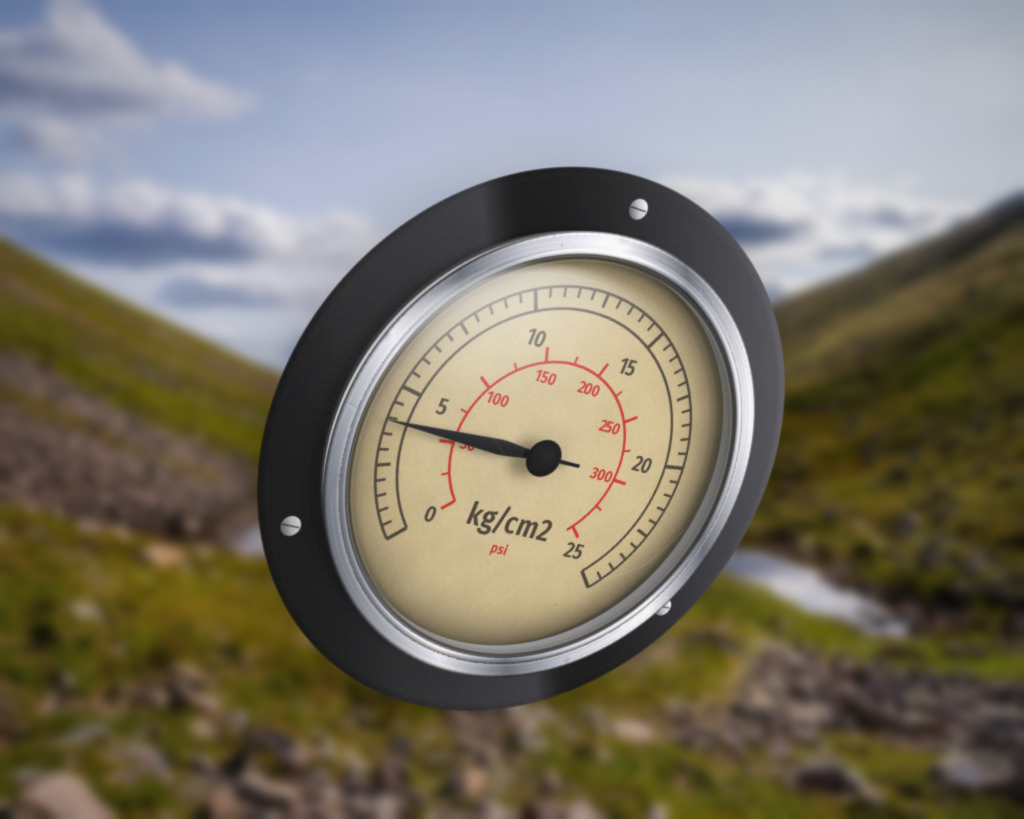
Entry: 4
